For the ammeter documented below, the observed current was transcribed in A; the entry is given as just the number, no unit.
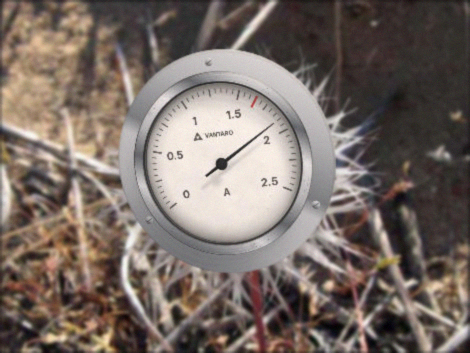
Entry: 1.9
